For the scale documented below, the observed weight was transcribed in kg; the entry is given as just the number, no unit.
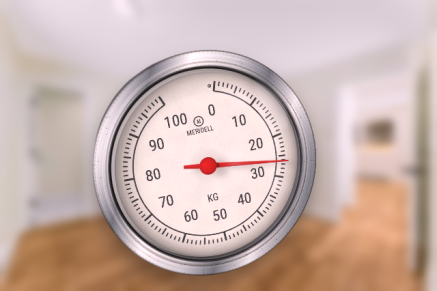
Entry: 26
